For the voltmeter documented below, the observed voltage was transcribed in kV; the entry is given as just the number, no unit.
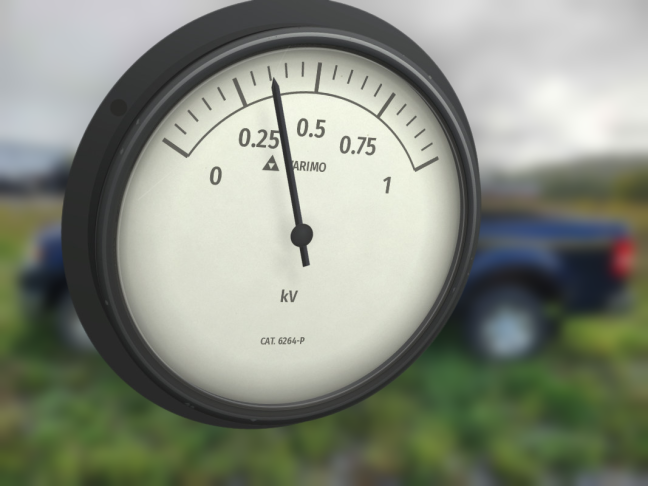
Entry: 0.35
